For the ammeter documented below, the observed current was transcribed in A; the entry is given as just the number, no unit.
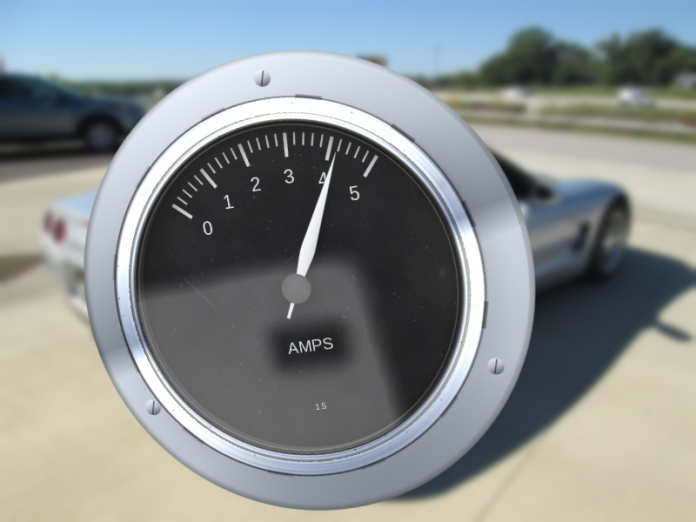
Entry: 4.2
